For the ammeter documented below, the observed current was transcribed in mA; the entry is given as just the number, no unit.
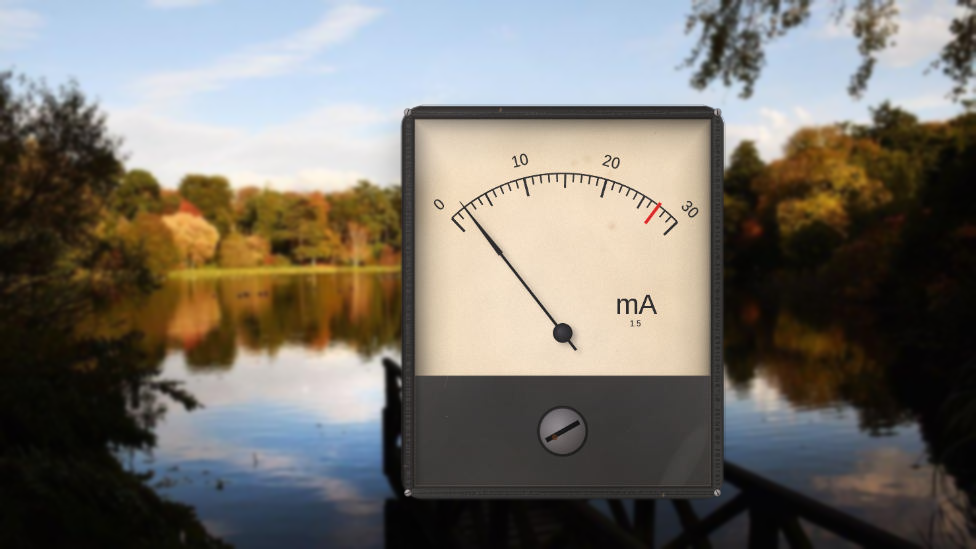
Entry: 2
